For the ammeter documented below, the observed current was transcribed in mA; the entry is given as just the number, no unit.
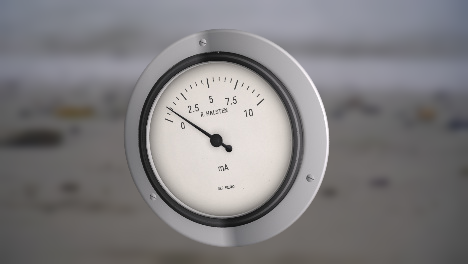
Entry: 1
